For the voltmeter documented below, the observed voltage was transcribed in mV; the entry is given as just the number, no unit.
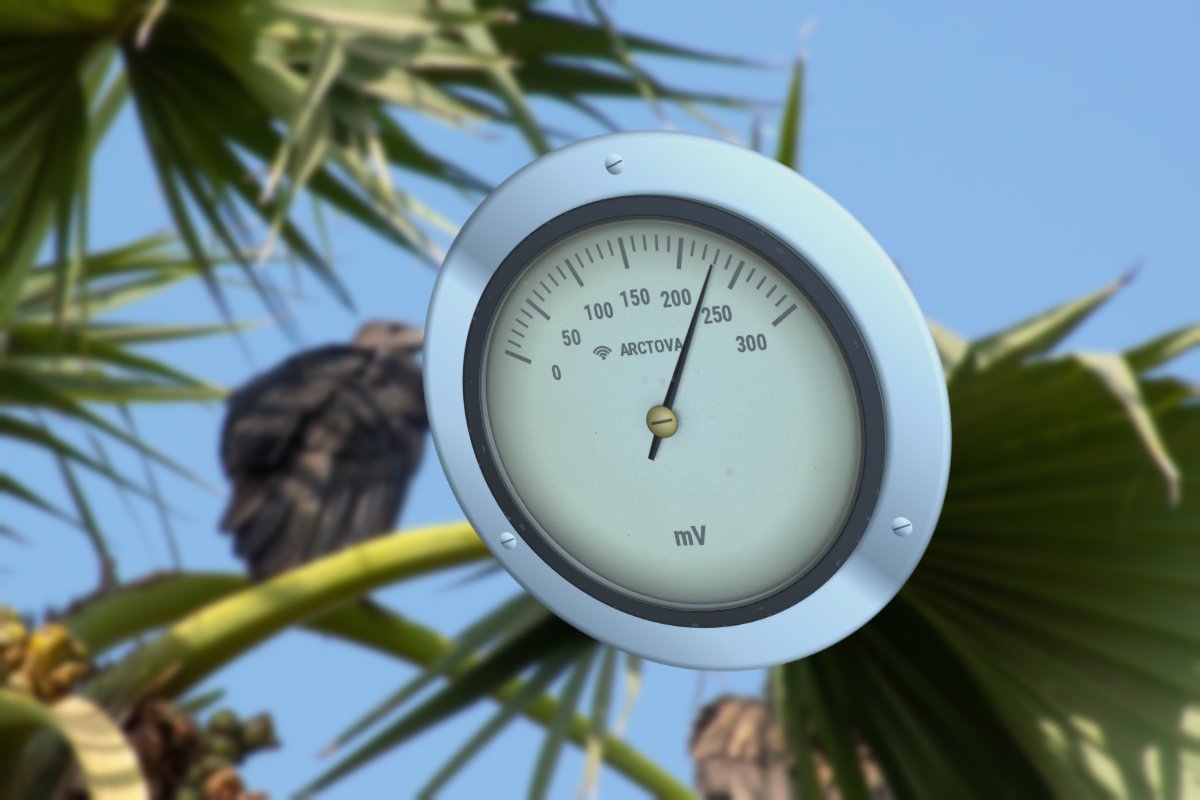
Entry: 230
